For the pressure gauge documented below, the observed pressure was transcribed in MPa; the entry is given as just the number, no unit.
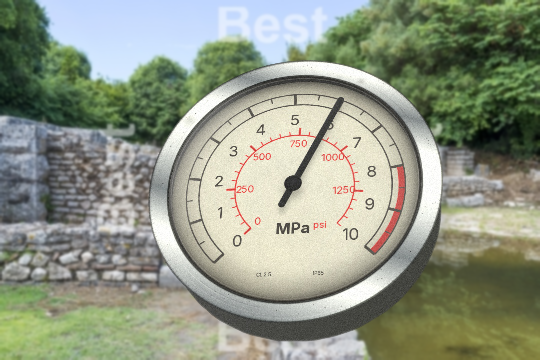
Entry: 6
